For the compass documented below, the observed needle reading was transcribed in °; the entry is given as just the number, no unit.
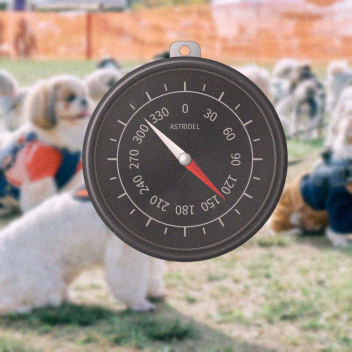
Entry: 135
